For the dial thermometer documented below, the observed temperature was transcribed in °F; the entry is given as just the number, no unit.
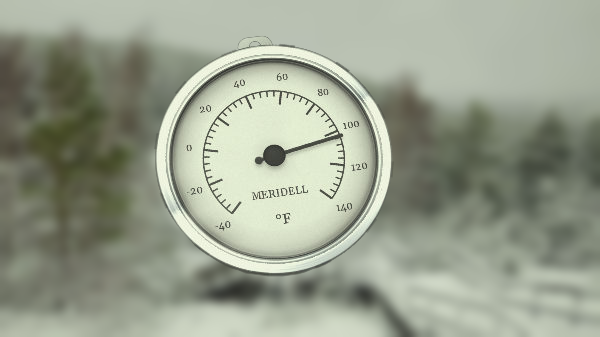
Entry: 104
